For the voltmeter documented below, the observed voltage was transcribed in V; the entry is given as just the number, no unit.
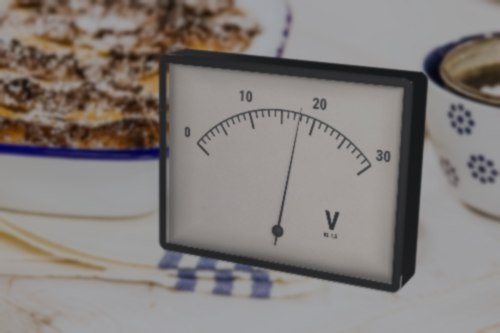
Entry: 18
